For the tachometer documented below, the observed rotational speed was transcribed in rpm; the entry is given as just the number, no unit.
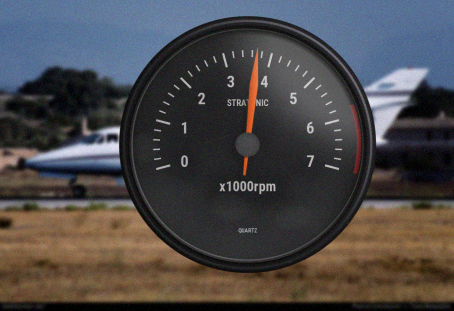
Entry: 3700
